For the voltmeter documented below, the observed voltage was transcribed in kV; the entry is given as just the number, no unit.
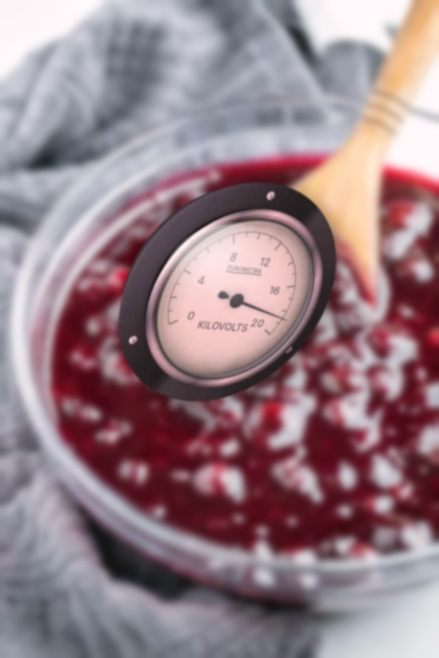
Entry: 18.5
